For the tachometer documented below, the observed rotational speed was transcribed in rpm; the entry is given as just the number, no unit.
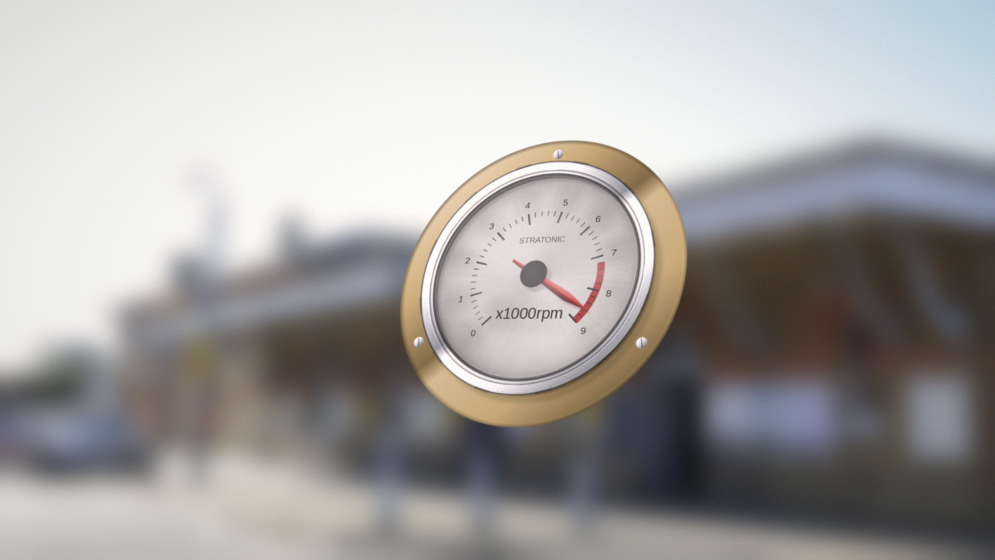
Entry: 8600
